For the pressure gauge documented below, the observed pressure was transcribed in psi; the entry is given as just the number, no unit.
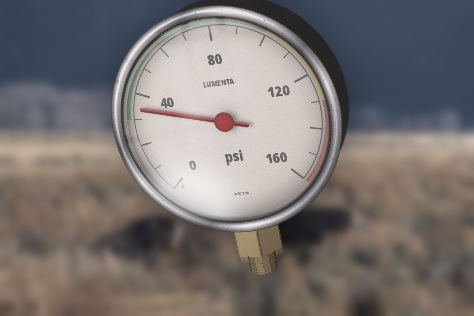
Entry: 35
